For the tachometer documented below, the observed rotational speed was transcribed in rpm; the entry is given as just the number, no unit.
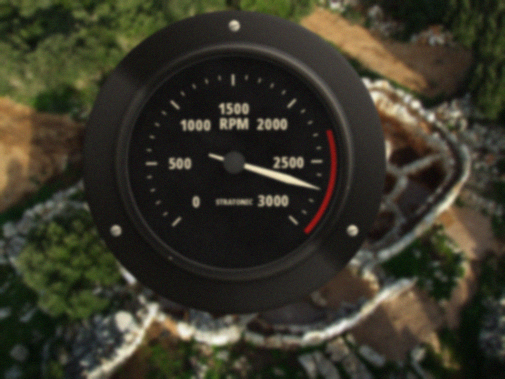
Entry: 2700
